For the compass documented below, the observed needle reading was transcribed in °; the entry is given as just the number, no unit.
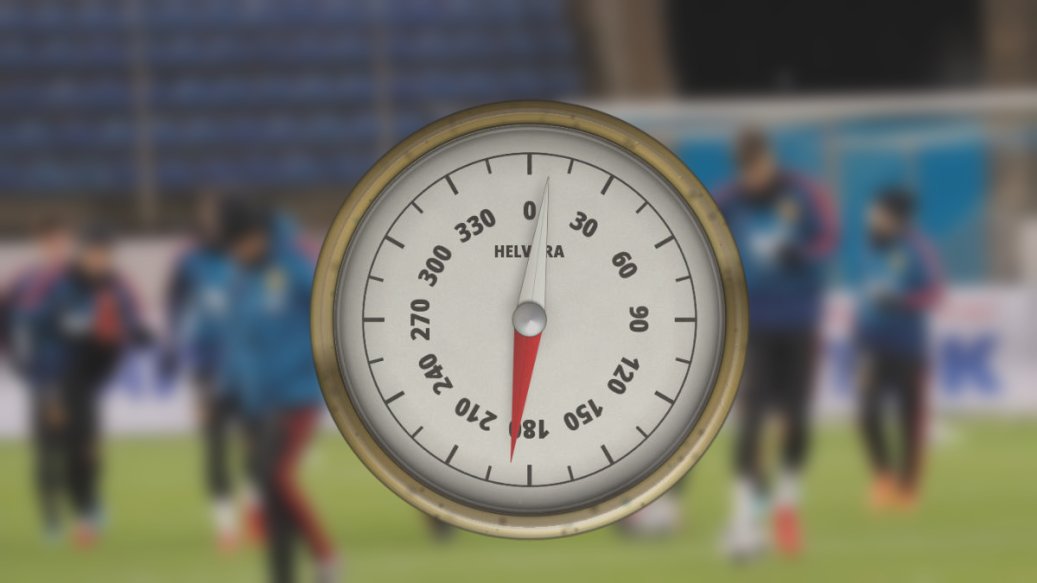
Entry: 187.5
